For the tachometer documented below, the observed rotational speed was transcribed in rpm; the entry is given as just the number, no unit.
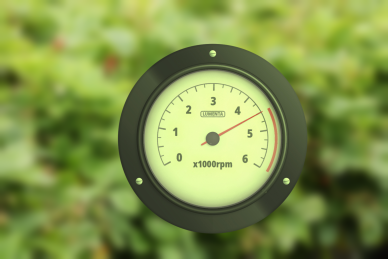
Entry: 4500
